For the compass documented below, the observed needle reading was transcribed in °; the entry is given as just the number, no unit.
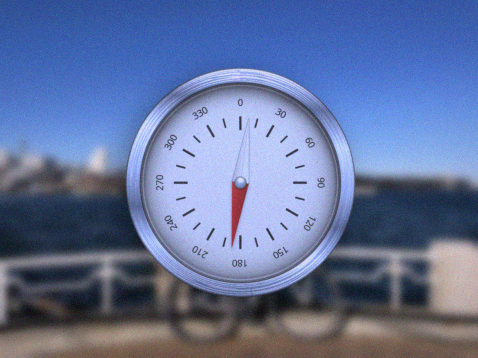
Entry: 187.5
